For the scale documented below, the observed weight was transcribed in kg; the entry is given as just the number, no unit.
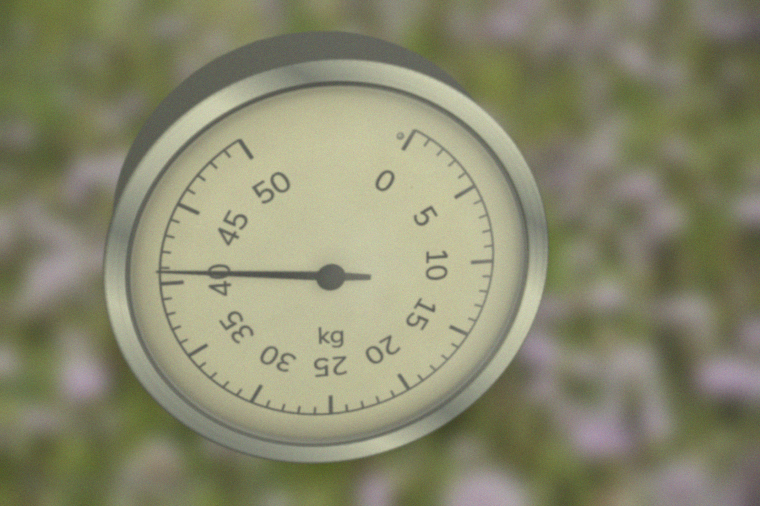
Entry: 41
